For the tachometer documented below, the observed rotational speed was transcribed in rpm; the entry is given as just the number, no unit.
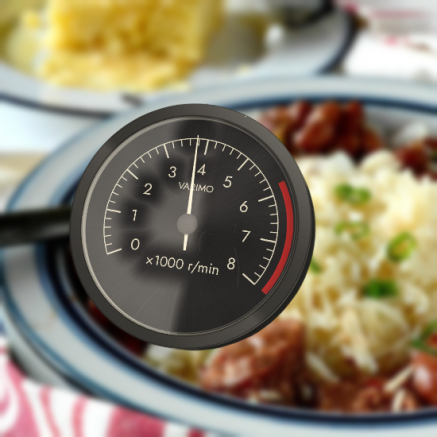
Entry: 3800
